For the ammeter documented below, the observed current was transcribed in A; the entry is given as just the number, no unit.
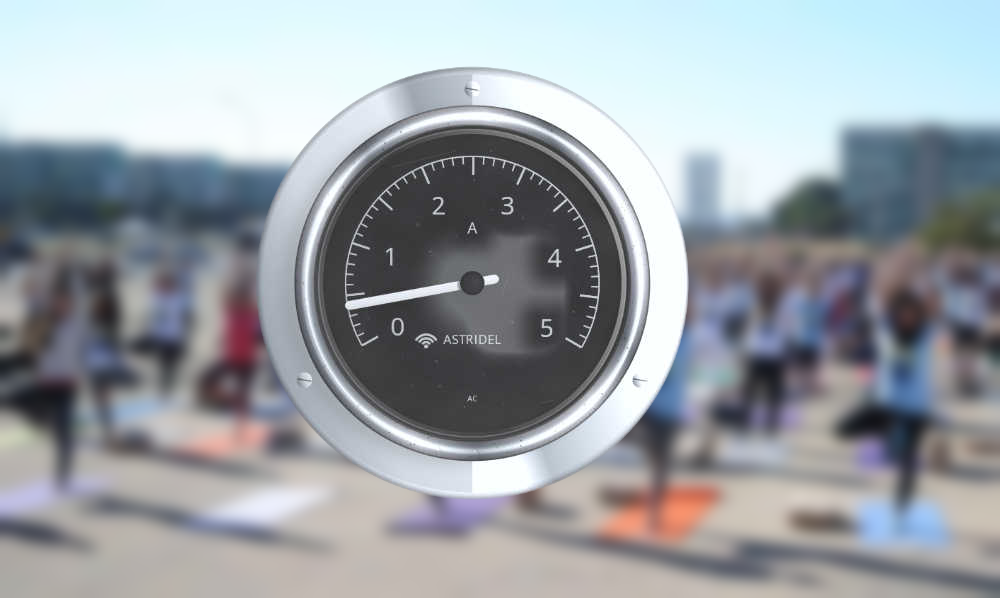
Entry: 0.4
